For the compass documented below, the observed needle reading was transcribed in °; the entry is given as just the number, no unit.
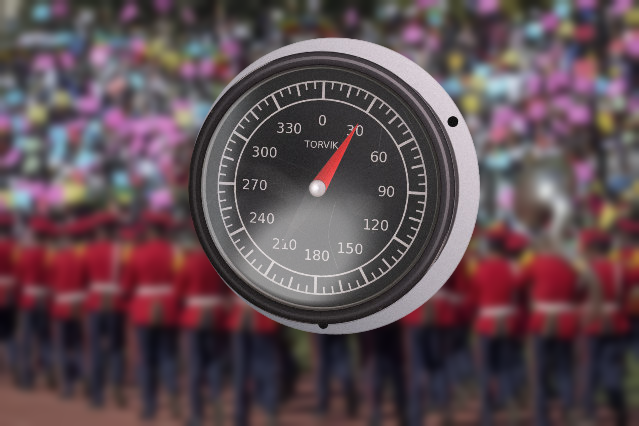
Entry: 30
